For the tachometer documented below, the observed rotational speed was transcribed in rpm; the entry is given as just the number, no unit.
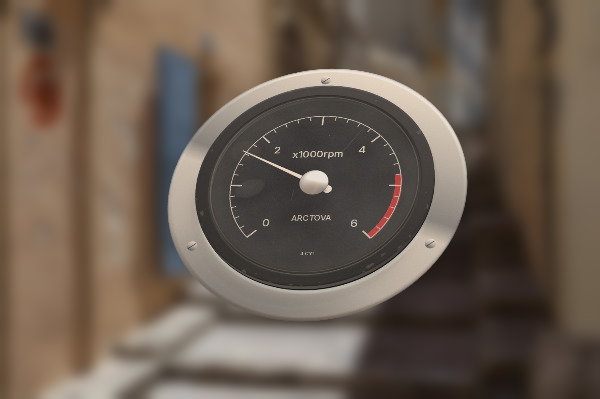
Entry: 1600
